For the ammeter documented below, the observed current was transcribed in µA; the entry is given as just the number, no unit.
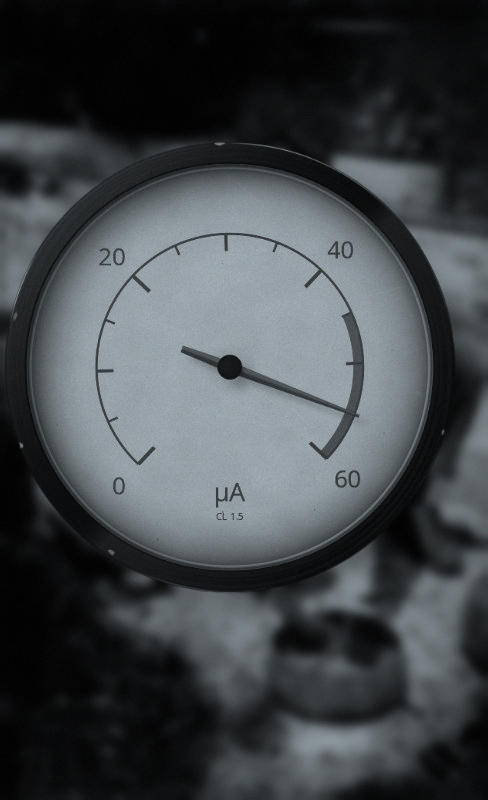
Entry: 55
